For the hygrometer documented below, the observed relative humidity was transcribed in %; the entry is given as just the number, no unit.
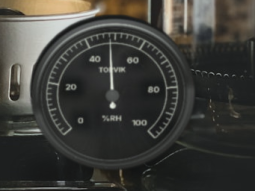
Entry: 48
